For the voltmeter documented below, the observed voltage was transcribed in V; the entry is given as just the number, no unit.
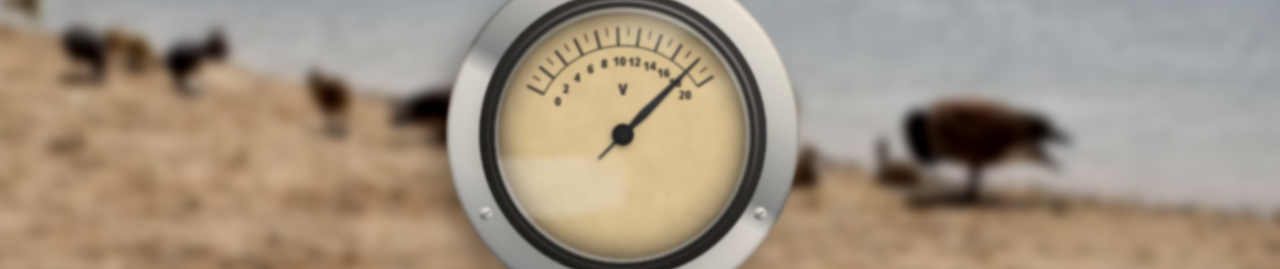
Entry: 18
